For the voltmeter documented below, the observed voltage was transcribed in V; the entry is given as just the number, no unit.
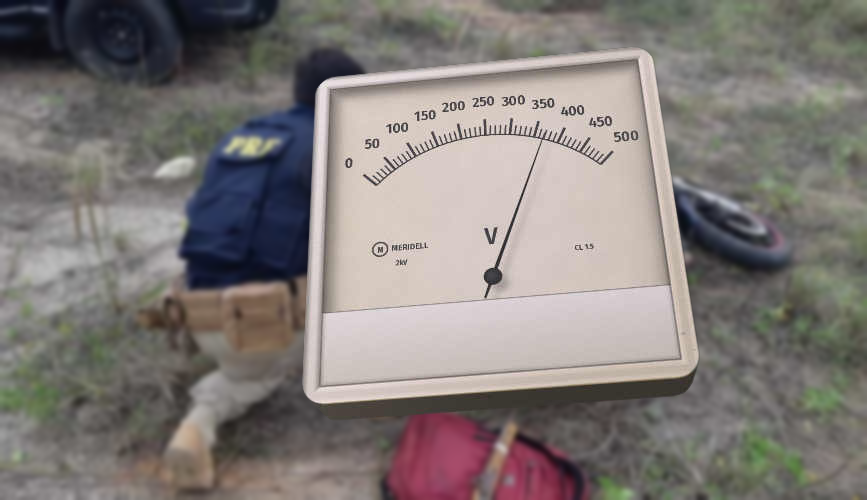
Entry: 370
